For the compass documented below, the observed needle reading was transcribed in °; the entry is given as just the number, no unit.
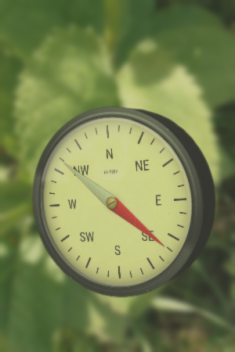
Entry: 130
